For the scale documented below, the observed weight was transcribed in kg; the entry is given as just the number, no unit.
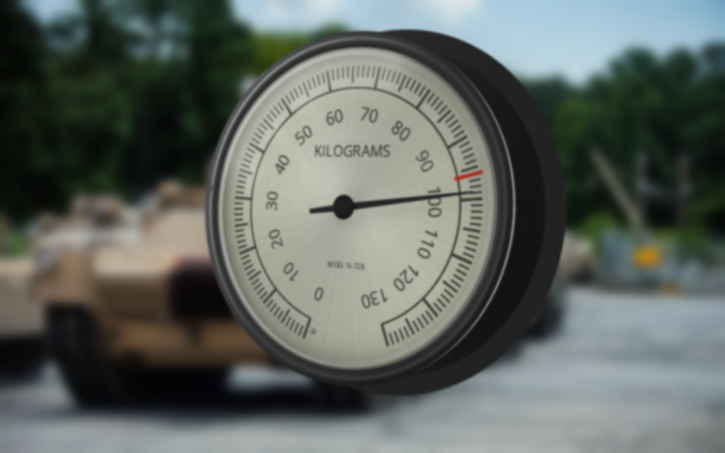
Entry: 99
